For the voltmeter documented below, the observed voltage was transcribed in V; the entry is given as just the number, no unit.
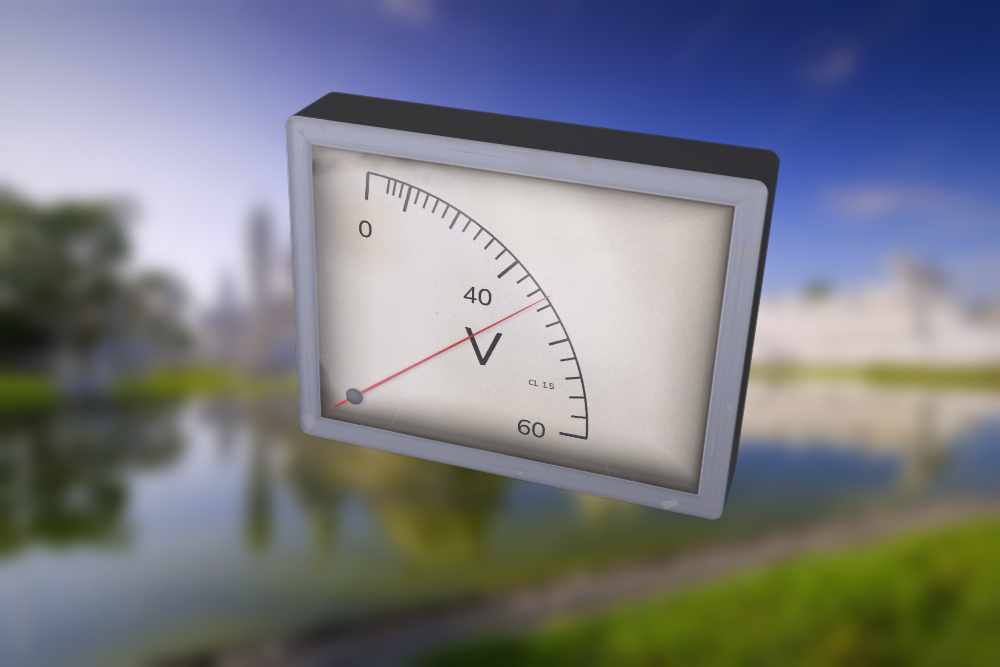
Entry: 45
